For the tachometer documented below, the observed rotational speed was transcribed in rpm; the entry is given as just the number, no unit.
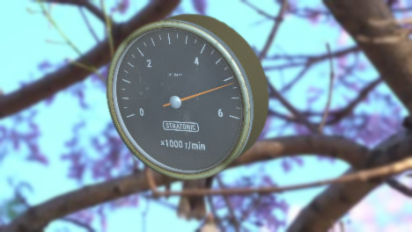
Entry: 5125
